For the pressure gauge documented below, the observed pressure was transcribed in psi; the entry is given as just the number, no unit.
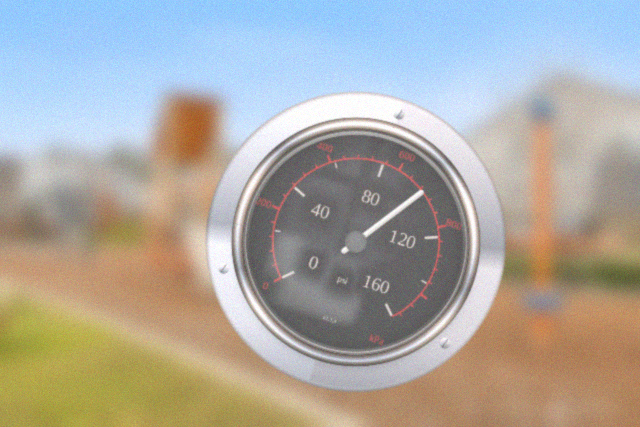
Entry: 100
